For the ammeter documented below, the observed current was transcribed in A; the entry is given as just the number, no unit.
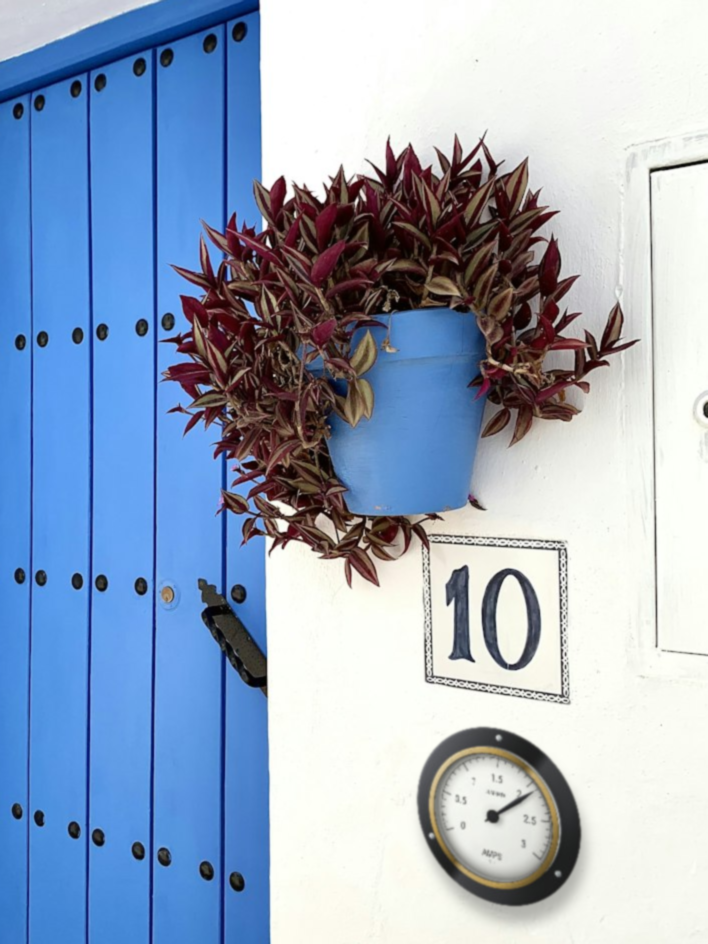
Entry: 2.1
